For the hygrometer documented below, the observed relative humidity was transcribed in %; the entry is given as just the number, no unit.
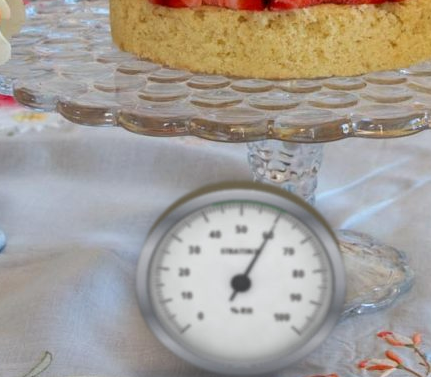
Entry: 60
